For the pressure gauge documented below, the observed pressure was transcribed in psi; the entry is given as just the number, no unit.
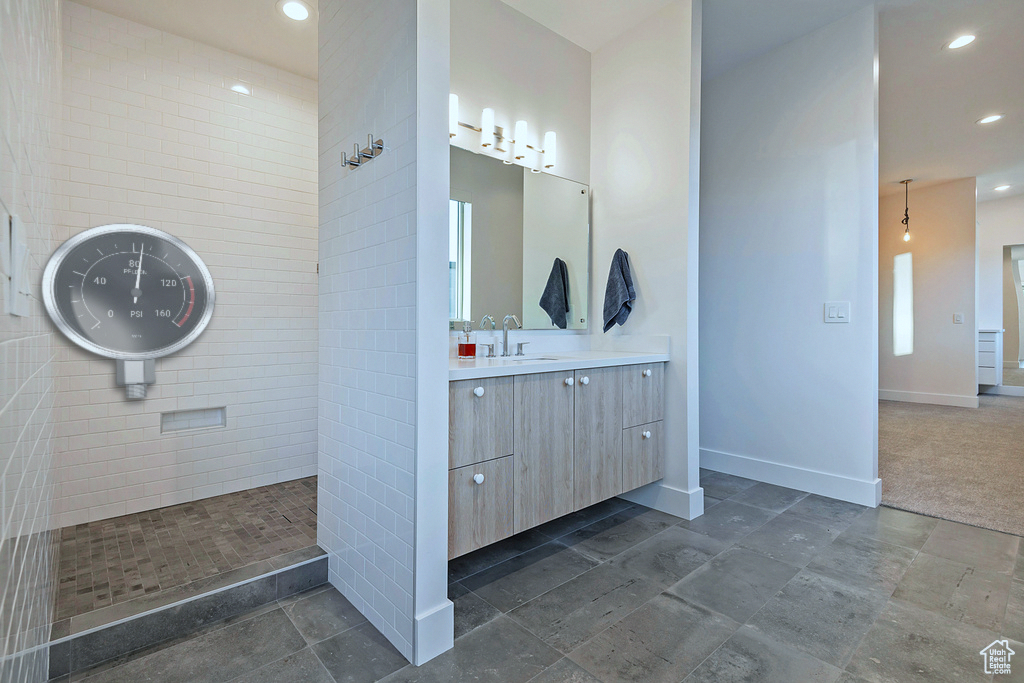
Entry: 85
